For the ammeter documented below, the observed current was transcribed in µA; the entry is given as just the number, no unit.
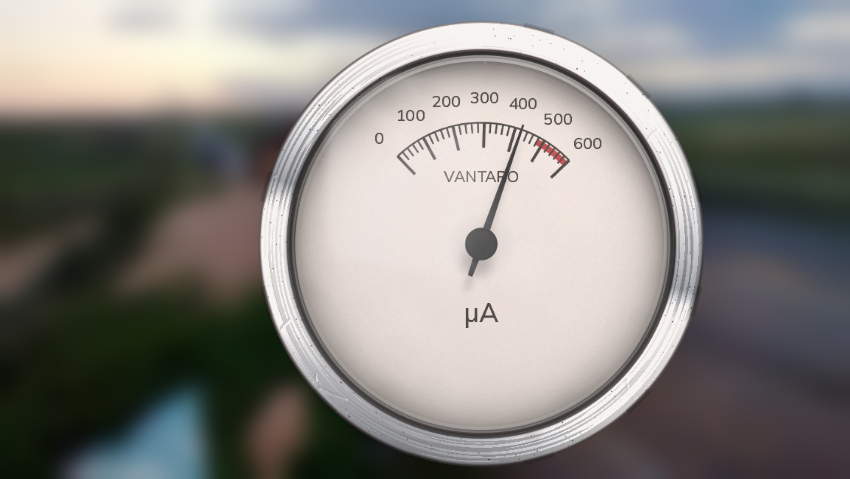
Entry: 420
